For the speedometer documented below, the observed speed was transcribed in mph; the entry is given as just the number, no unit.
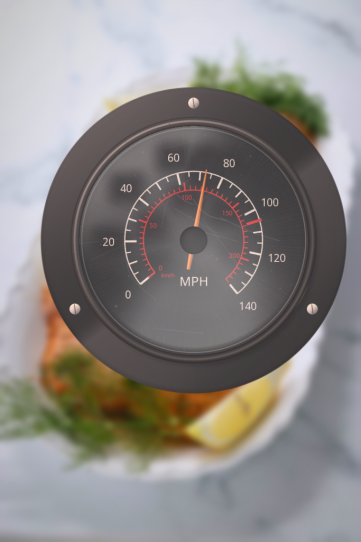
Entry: 72.5
